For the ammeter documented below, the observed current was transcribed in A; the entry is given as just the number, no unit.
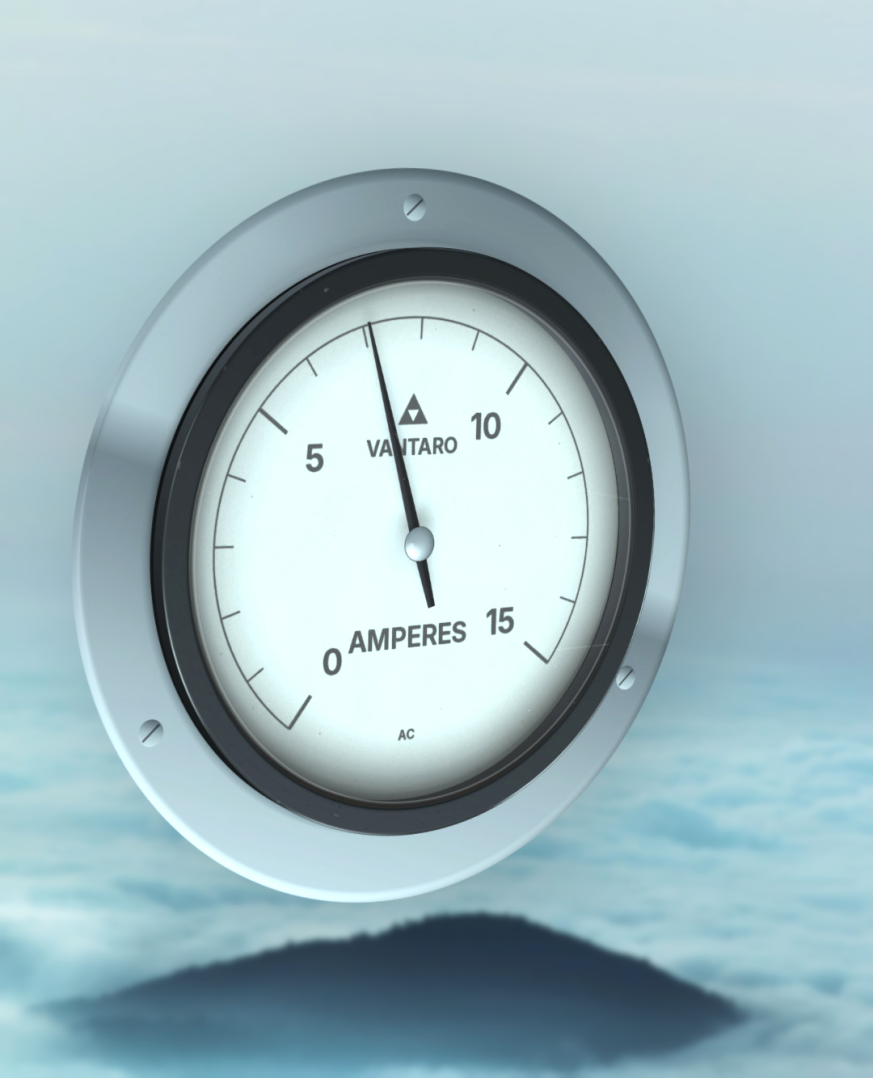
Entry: 7
